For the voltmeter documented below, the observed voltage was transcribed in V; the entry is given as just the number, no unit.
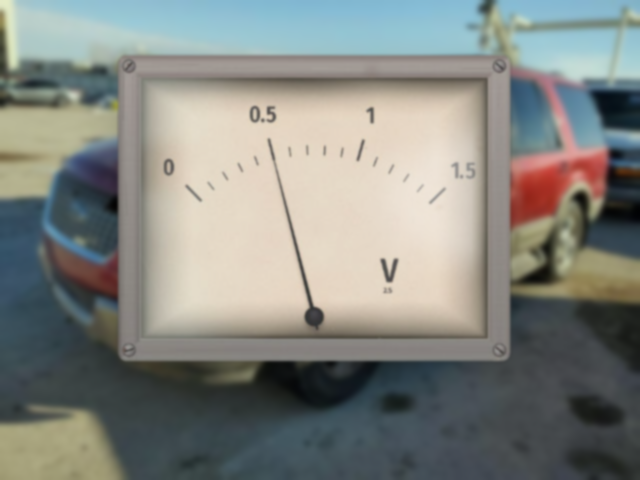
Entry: 0.5
